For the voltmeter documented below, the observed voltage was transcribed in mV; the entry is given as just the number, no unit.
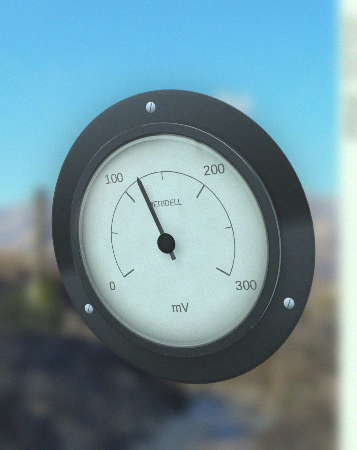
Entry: 125
